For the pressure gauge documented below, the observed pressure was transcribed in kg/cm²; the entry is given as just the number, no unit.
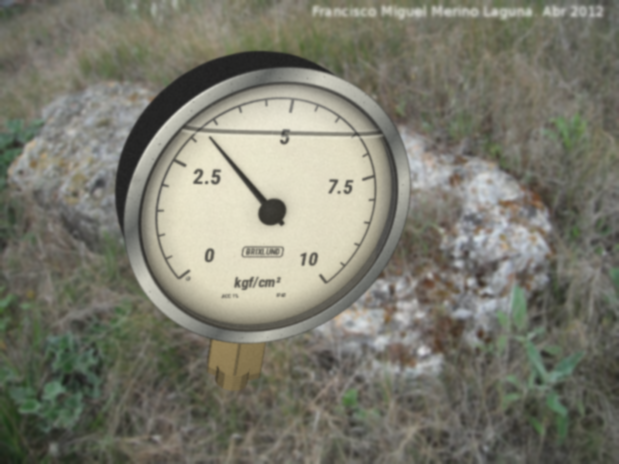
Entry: 3.25
